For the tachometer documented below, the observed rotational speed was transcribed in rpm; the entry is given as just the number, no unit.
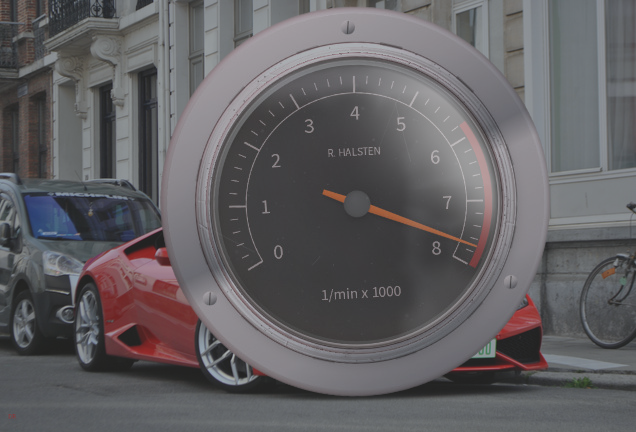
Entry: 7700
